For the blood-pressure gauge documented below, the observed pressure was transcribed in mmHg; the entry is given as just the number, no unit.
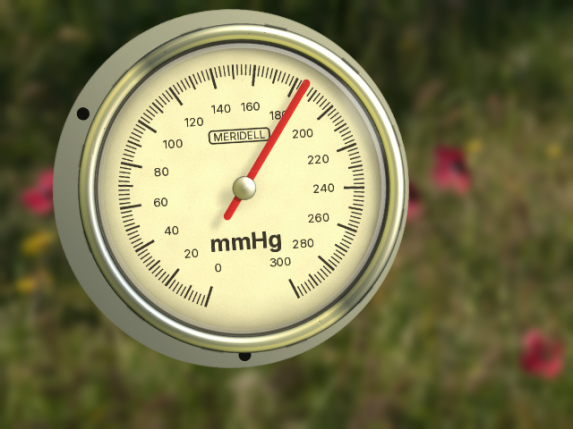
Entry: 184
